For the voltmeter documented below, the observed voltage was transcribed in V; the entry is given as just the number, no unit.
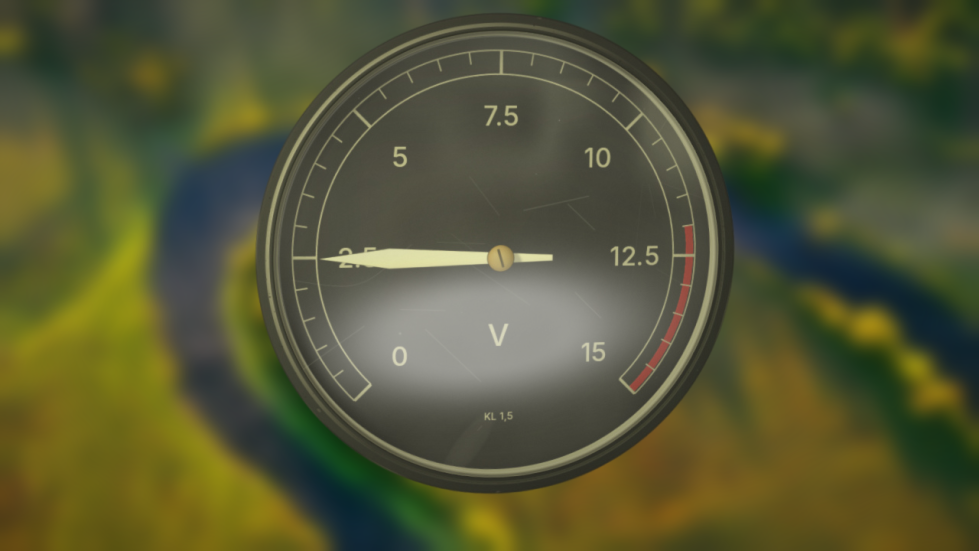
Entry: 2.5
